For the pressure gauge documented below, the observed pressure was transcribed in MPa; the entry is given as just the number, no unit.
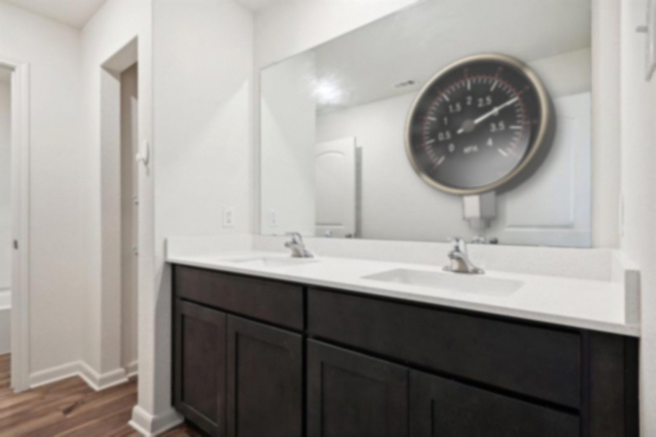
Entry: 3
